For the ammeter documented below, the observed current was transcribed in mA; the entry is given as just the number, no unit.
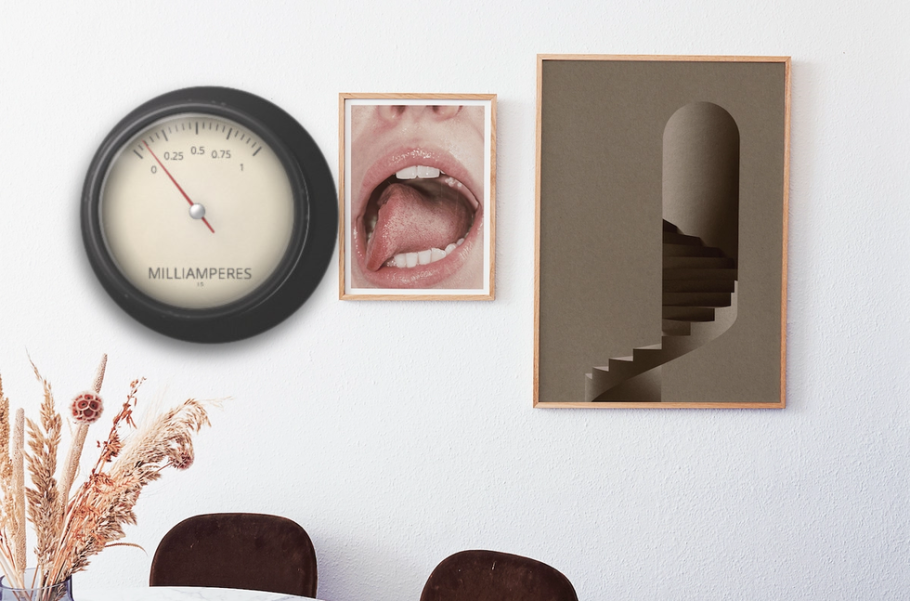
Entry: 0.1
